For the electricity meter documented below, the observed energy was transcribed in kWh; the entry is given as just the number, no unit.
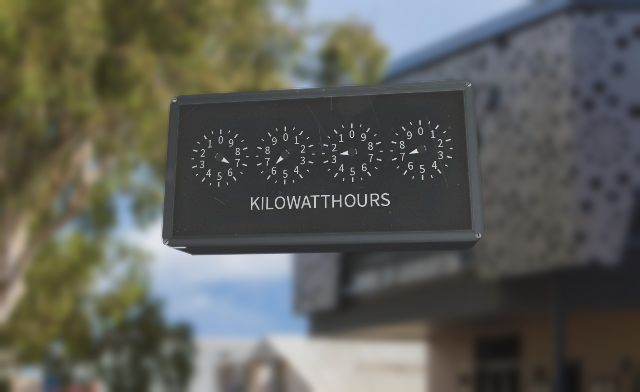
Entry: 6627
